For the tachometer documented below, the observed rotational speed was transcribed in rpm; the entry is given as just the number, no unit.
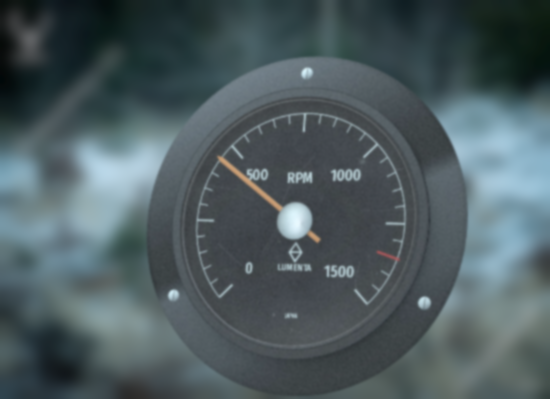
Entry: 450
